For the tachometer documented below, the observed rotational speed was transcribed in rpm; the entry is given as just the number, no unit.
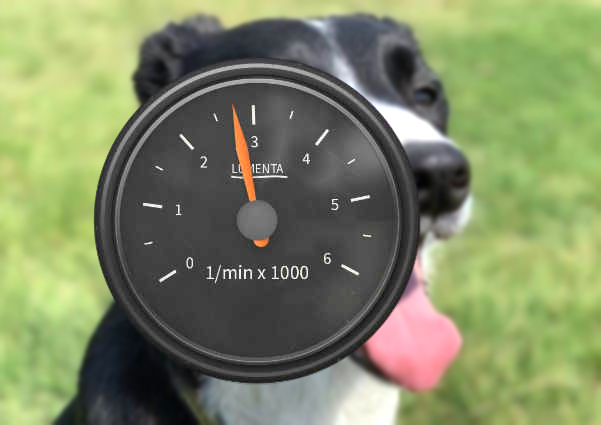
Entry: 2750
